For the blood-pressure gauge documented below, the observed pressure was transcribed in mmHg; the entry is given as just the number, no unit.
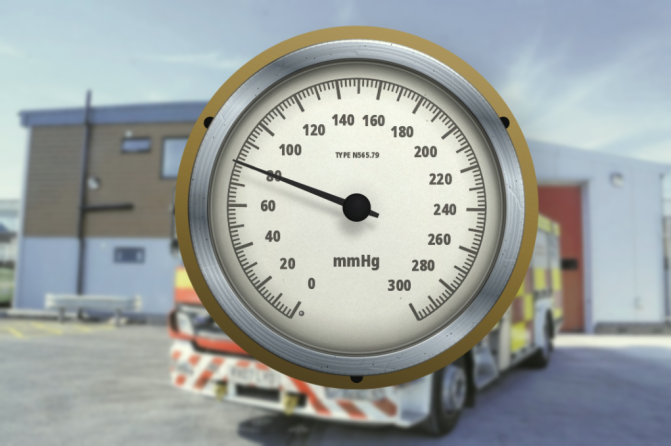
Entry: 80
